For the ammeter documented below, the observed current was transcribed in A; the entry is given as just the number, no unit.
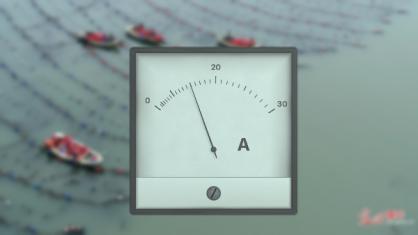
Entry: 15
